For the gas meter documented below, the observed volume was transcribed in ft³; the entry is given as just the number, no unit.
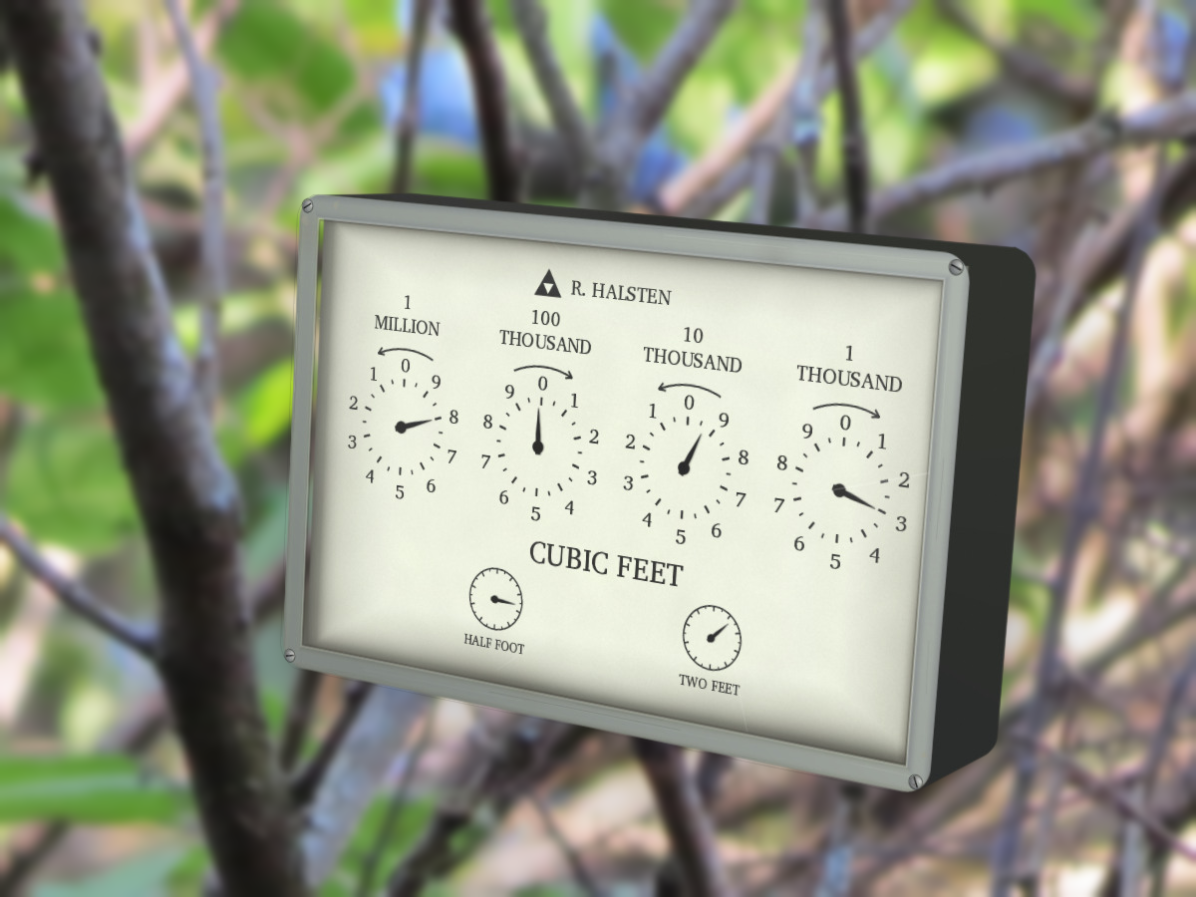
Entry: 799300
